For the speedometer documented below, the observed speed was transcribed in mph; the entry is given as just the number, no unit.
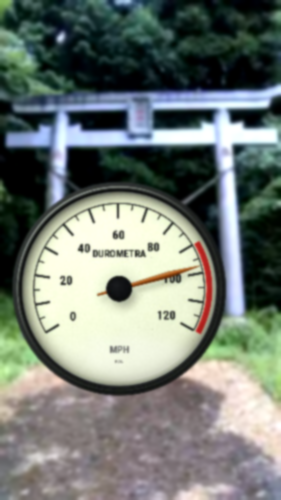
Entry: 97.5
